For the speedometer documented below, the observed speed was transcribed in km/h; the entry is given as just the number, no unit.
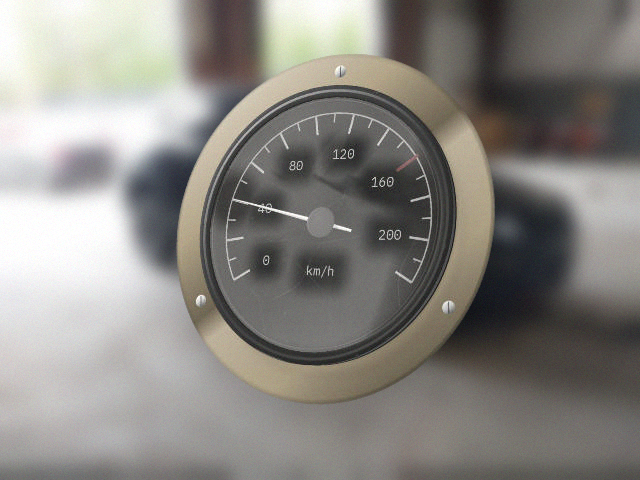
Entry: 40
